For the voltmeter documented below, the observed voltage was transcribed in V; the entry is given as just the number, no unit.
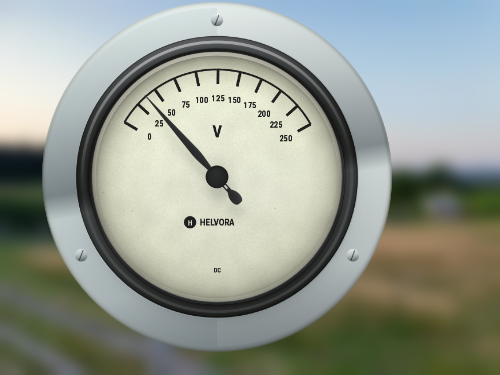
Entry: 37.5
